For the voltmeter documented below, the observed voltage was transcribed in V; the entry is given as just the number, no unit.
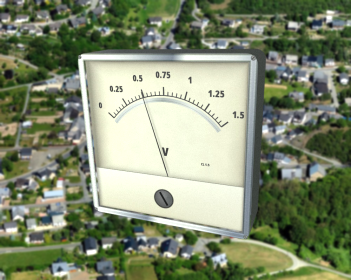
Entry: 0.5
